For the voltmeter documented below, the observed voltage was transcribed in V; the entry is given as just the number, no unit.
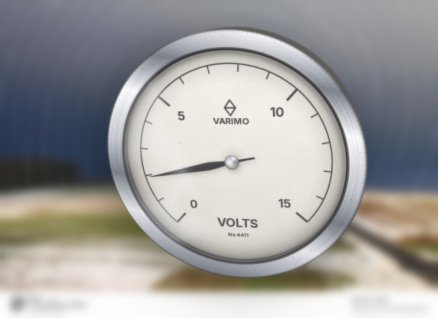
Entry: 2
